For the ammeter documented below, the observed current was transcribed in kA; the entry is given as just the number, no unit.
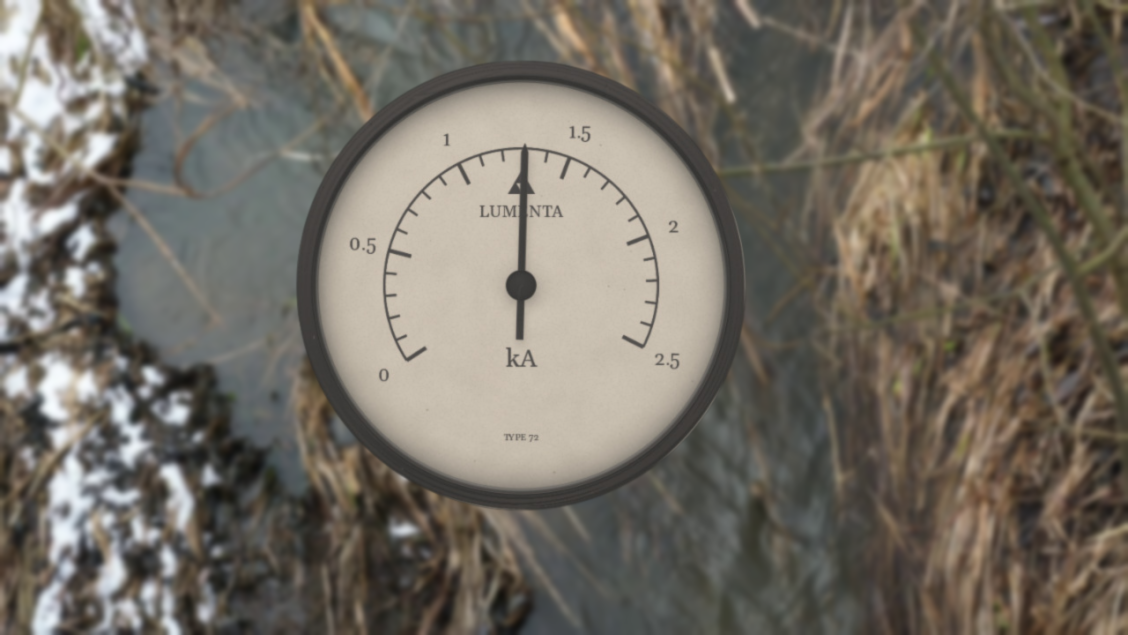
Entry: 1.3
